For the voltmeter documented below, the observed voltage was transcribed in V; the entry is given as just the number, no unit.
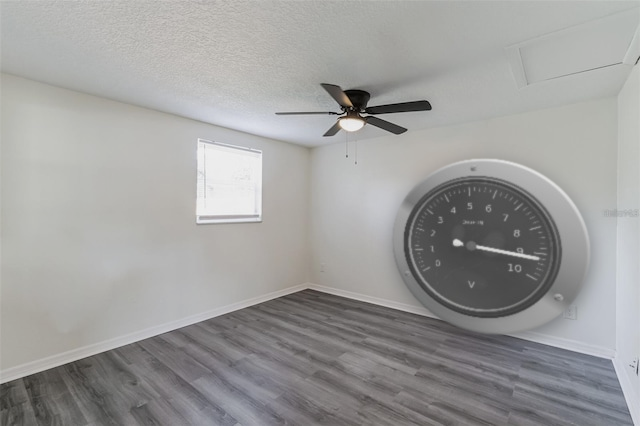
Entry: 9.2
